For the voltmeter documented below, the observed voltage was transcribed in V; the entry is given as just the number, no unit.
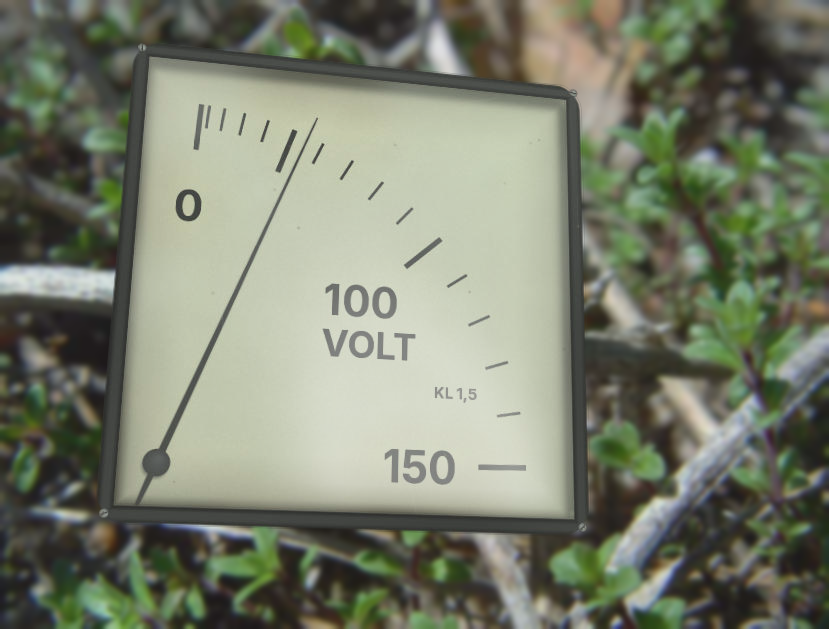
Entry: 55
